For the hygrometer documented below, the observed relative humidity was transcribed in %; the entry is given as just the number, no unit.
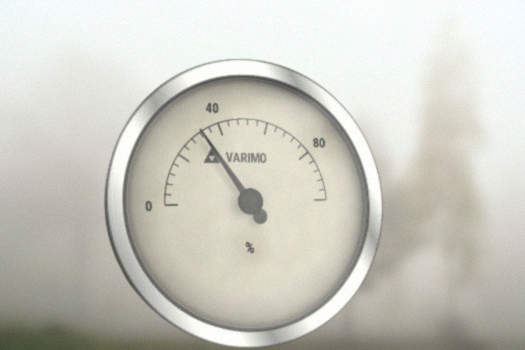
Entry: 32
